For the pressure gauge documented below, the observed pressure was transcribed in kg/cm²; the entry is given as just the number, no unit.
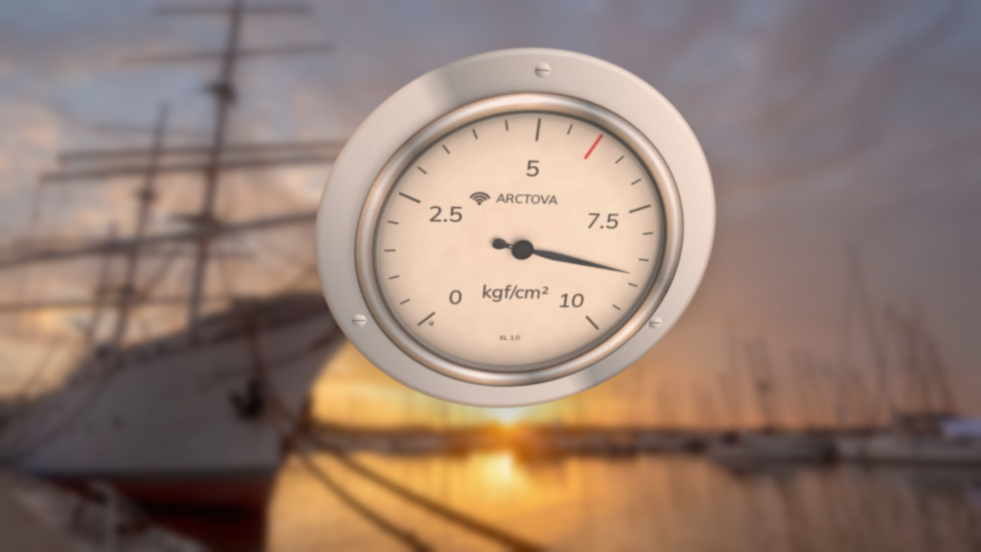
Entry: 8.75
